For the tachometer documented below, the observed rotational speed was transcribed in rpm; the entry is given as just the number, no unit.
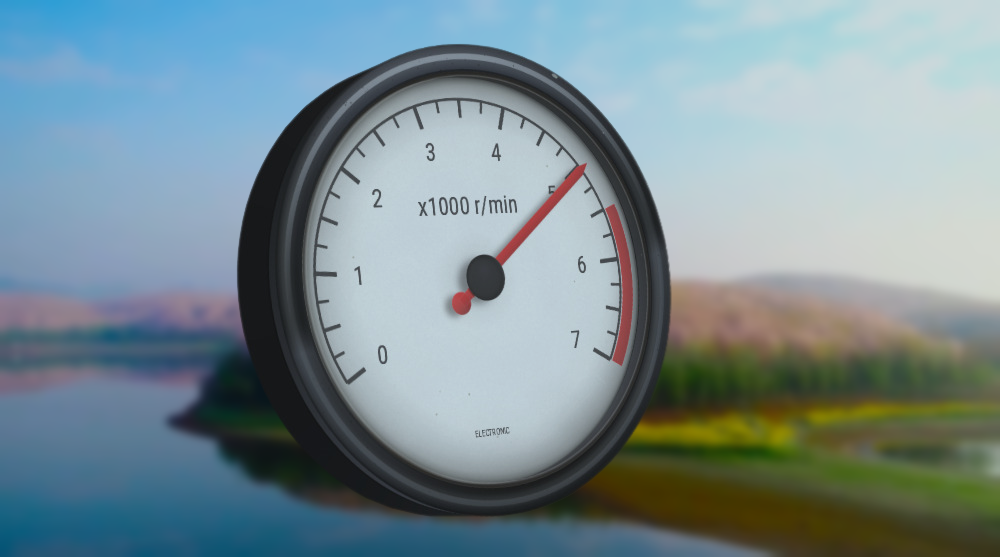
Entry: 5000
